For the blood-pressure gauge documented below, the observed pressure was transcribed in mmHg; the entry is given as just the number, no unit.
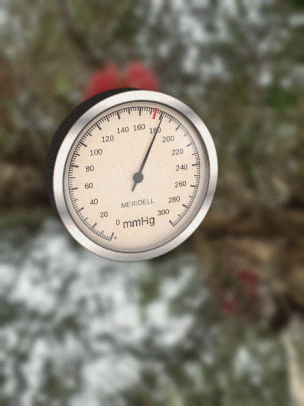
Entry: 180
